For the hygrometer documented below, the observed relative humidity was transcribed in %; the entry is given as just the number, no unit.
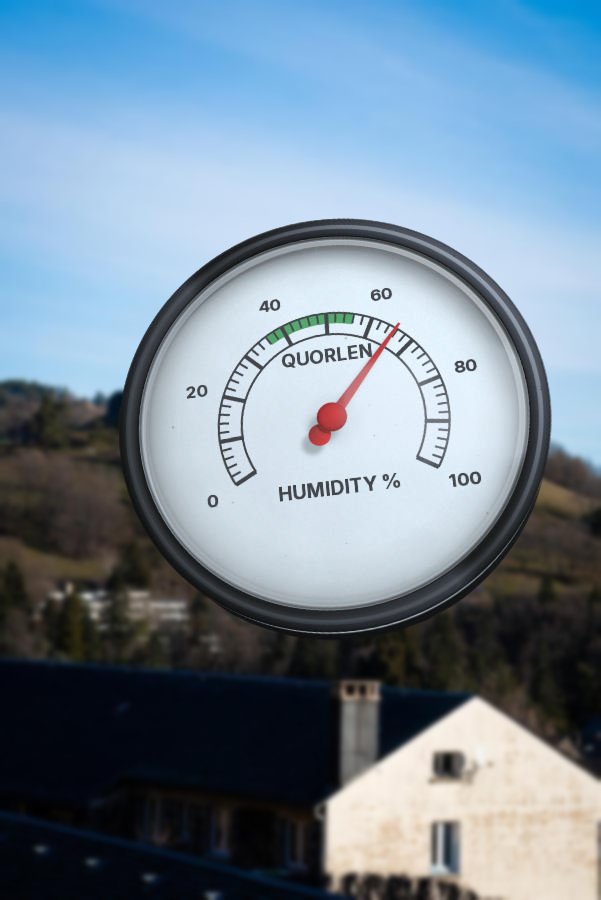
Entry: 66
